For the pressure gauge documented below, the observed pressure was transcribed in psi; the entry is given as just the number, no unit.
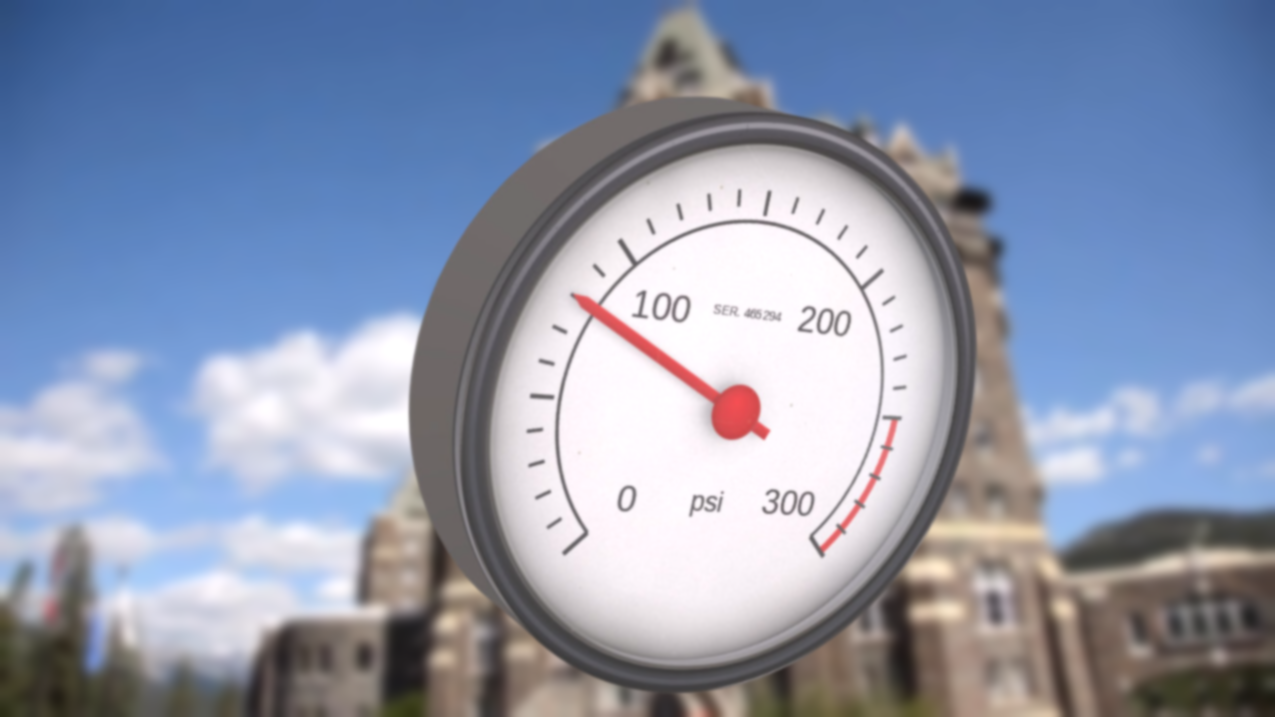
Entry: 80
